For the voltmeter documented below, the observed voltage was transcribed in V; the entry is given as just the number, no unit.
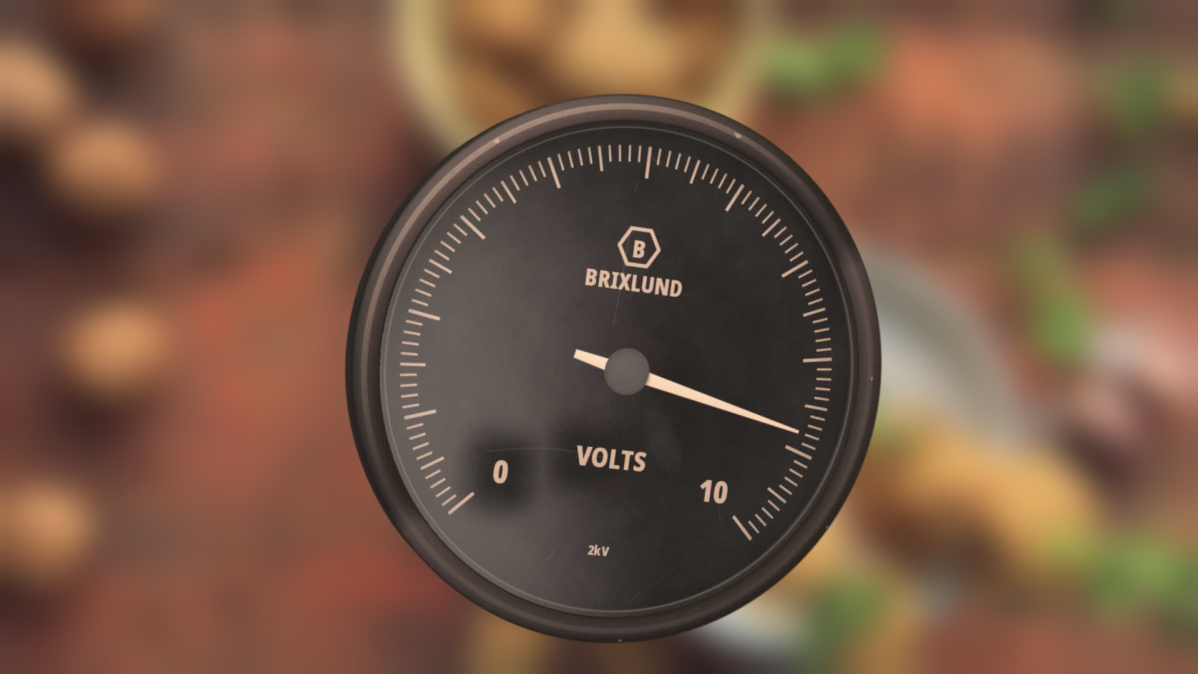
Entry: 8.8
